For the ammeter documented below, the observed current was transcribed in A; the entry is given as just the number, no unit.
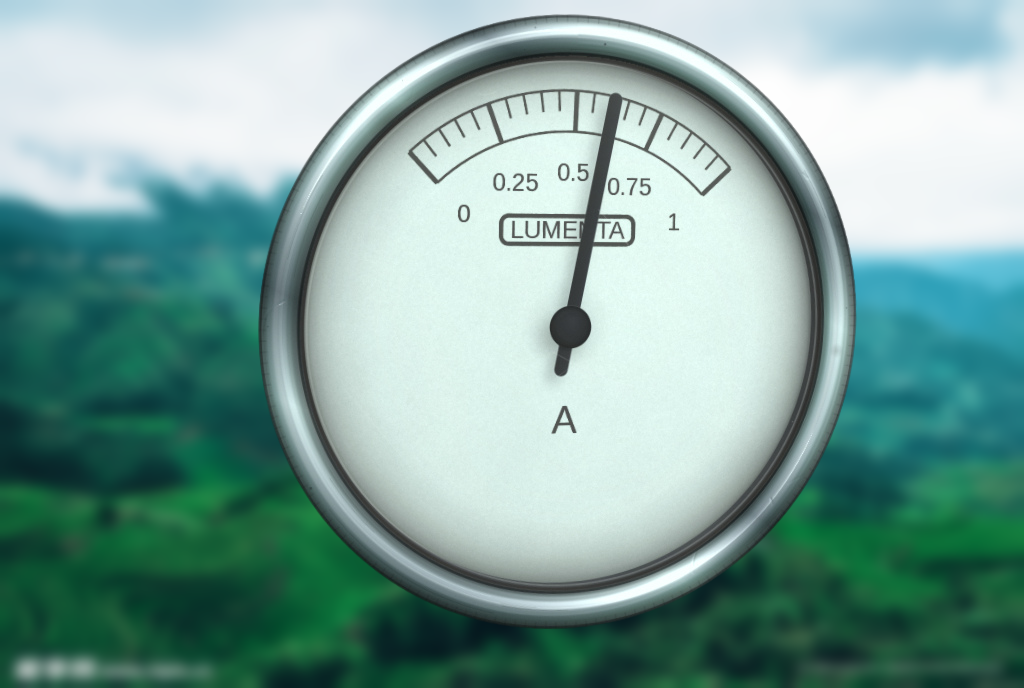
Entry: 0.6
